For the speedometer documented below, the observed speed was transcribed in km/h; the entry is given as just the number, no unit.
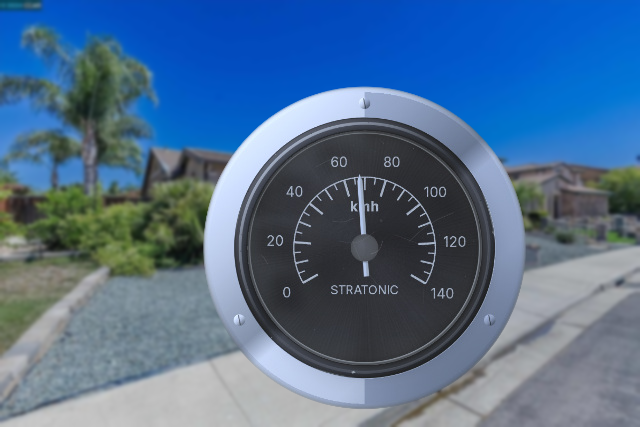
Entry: 67.5
